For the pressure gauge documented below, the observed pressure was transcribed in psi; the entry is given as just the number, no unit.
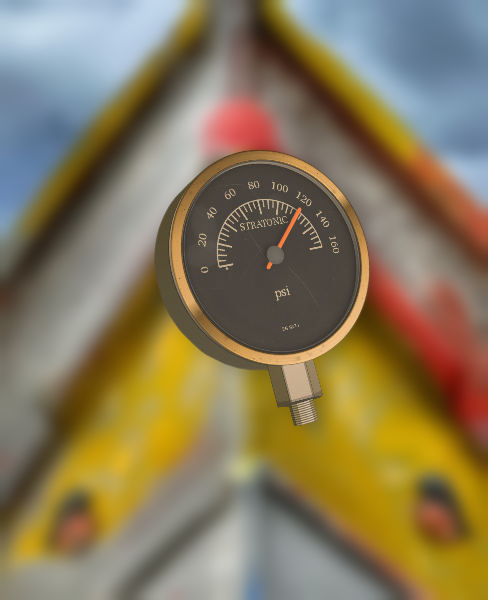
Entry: 120
